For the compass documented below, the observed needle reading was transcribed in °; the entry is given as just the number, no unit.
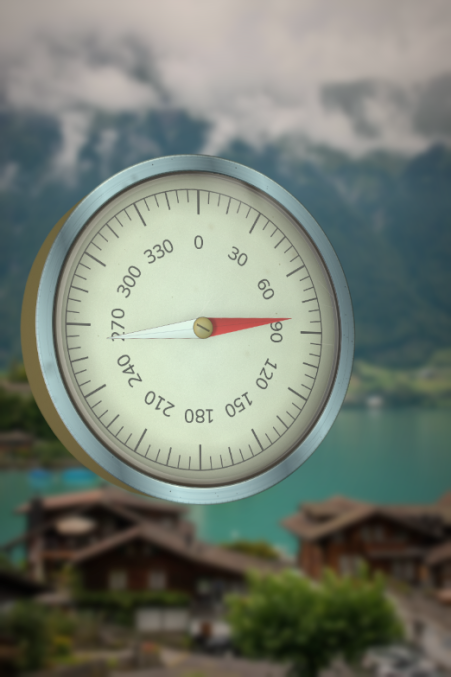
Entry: 82.5
